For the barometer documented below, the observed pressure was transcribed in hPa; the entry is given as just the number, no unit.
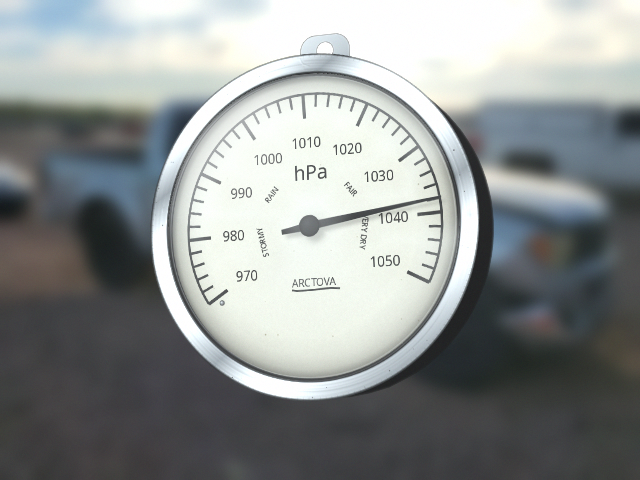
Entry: 1038
